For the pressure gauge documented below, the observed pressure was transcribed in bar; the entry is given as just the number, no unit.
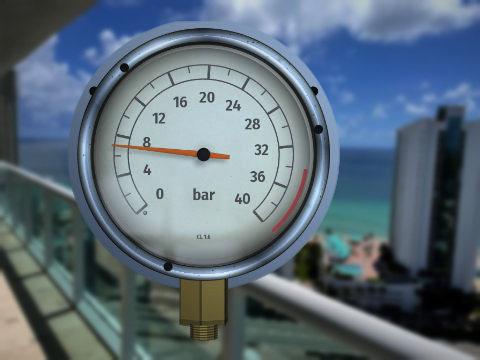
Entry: 7
